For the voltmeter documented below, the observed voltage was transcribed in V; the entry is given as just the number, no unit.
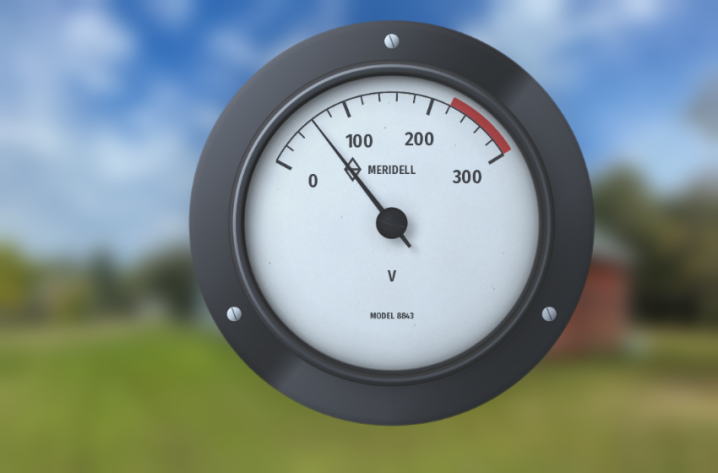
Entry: 60
